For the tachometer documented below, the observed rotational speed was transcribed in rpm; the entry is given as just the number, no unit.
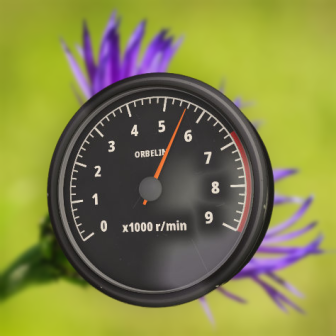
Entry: 5600
